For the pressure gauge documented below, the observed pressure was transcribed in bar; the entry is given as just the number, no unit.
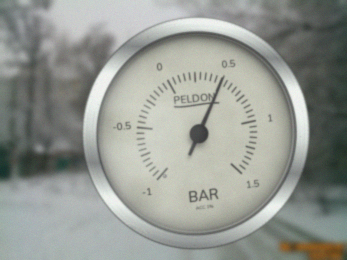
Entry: 0.5
